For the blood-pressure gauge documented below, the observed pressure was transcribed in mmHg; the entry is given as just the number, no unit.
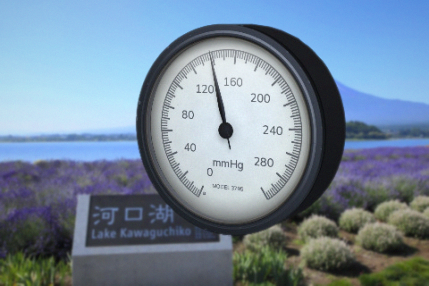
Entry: 140
